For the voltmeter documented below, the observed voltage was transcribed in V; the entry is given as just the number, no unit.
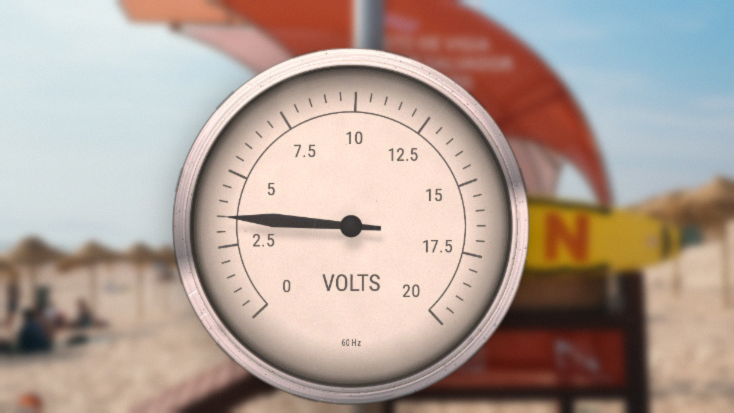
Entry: 3.5
